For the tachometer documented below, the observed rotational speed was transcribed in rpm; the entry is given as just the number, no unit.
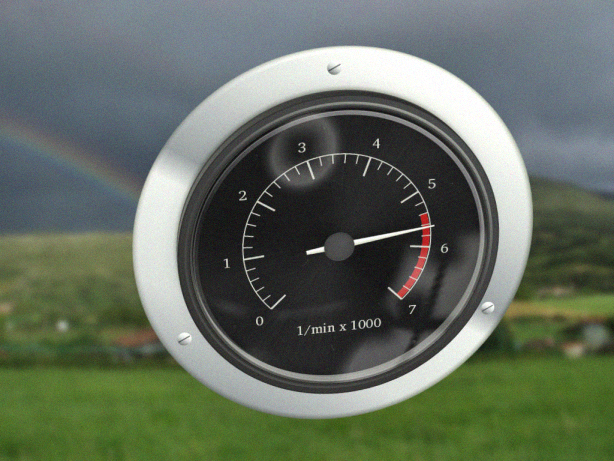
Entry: 5600
